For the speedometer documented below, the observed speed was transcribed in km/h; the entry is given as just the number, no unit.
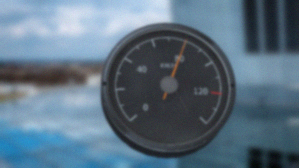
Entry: 80
